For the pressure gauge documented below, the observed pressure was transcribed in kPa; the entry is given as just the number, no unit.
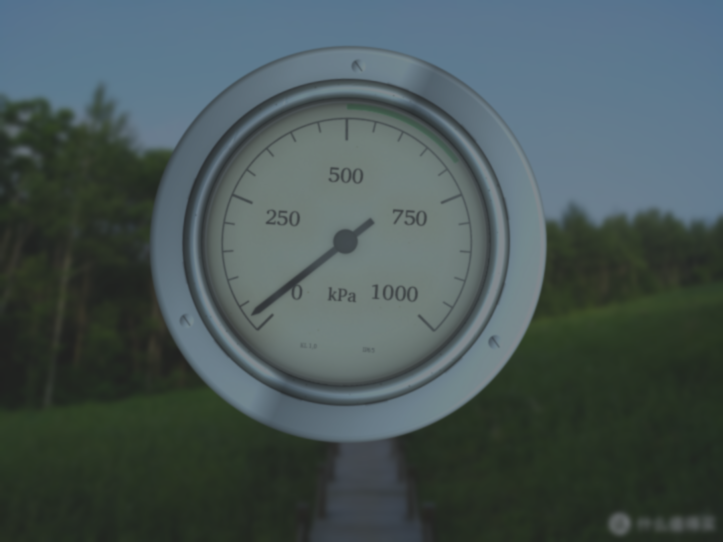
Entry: 25
